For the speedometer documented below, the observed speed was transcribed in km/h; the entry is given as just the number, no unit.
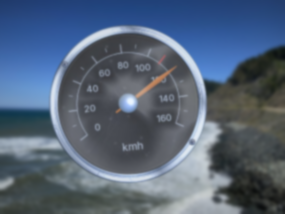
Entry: 120
